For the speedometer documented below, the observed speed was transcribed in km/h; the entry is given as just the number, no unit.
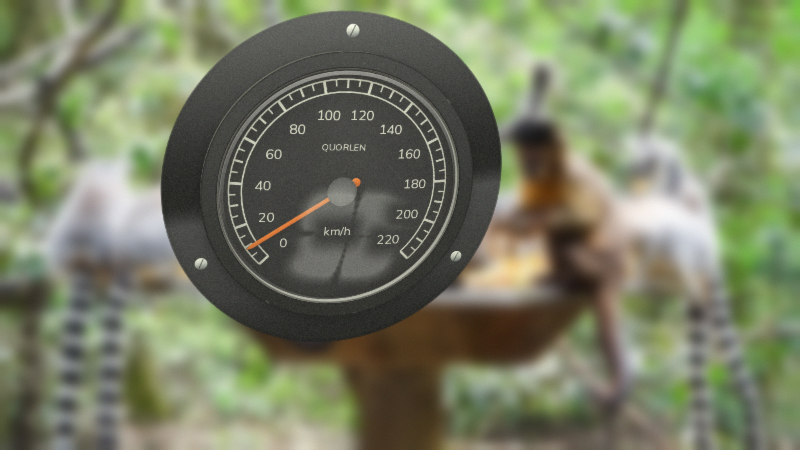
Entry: 10
